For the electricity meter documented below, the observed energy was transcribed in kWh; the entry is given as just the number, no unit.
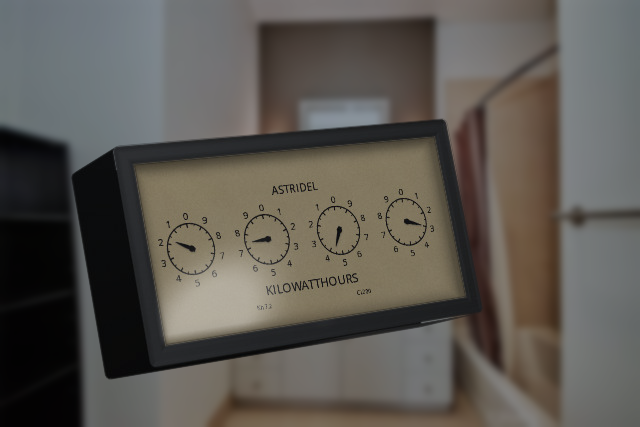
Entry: 1743
